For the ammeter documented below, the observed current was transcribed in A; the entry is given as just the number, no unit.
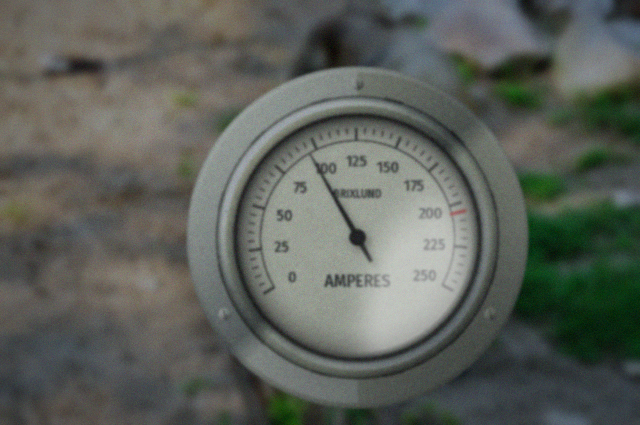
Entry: 95
